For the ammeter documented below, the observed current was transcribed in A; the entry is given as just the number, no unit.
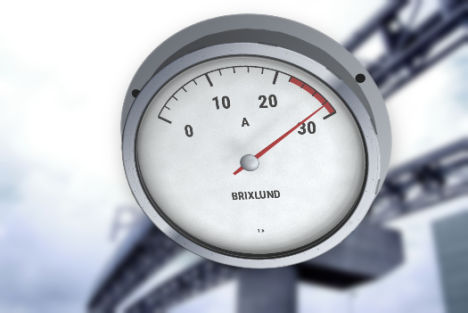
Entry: 28
